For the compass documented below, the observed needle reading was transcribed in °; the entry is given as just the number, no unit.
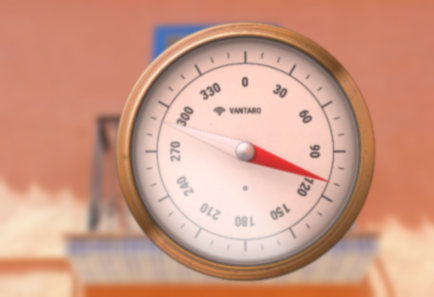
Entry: 110
